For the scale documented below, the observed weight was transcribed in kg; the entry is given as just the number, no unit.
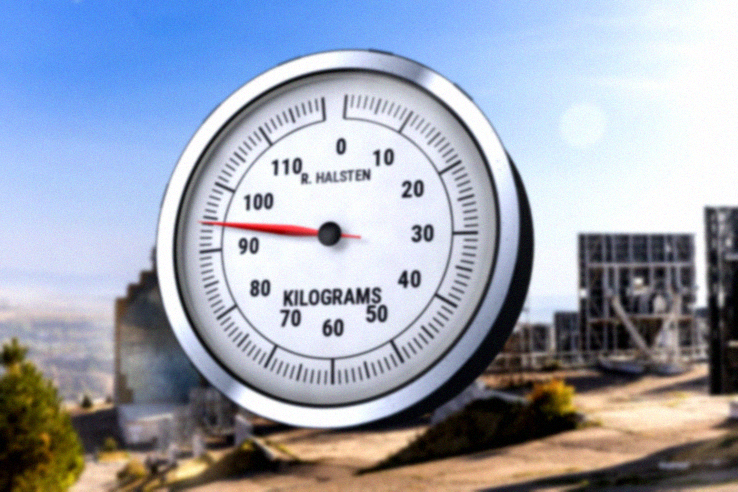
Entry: 94
